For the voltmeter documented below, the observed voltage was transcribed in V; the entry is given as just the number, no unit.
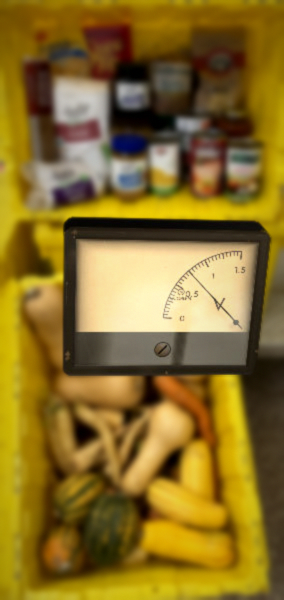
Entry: 0.75
